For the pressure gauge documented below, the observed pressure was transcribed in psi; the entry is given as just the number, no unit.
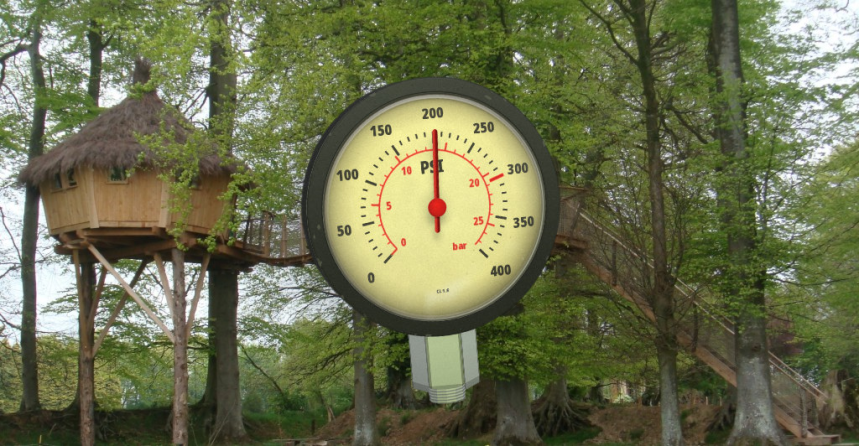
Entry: 200
